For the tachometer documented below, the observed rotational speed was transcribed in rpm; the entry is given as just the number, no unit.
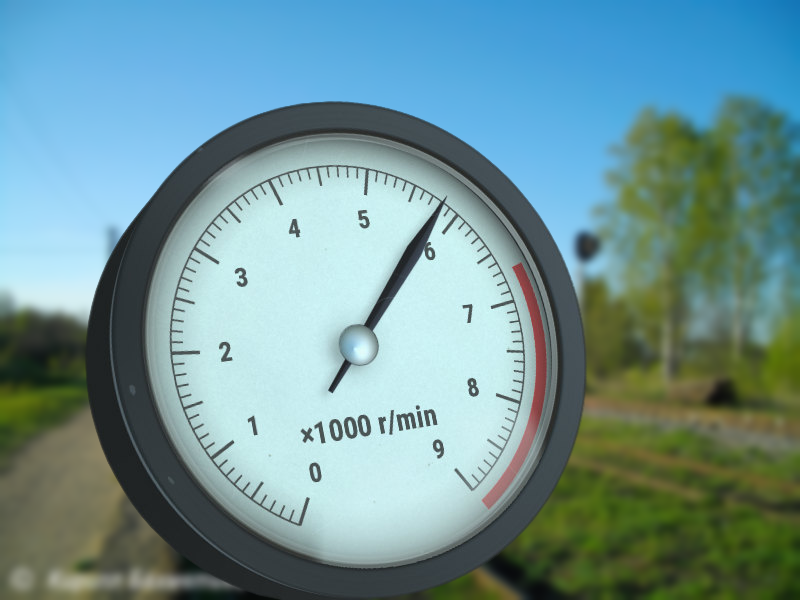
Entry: 5800
